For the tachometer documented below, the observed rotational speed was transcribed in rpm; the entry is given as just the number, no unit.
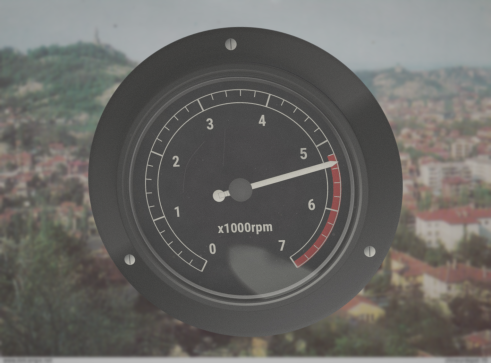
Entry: 5300
